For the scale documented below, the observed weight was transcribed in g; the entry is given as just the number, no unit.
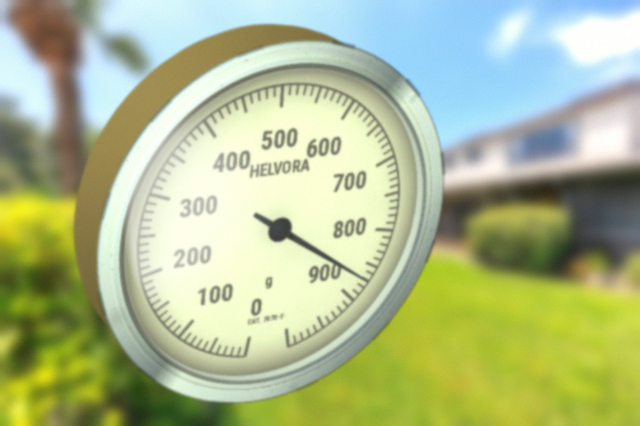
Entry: 870
